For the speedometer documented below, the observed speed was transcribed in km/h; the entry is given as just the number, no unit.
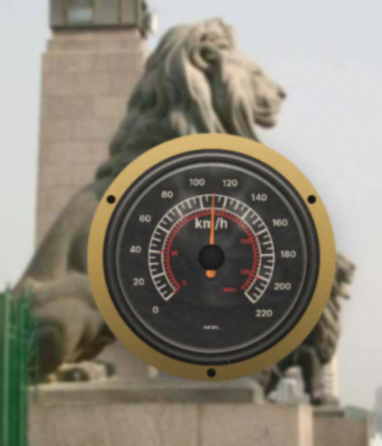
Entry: 110
